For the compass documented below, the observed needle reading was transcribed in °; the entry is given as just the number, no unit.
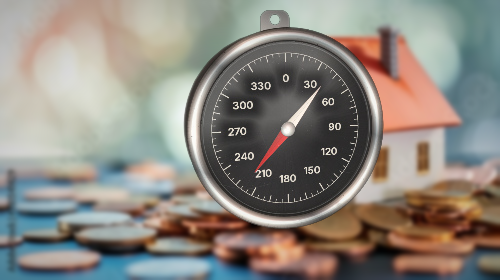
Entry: 220
